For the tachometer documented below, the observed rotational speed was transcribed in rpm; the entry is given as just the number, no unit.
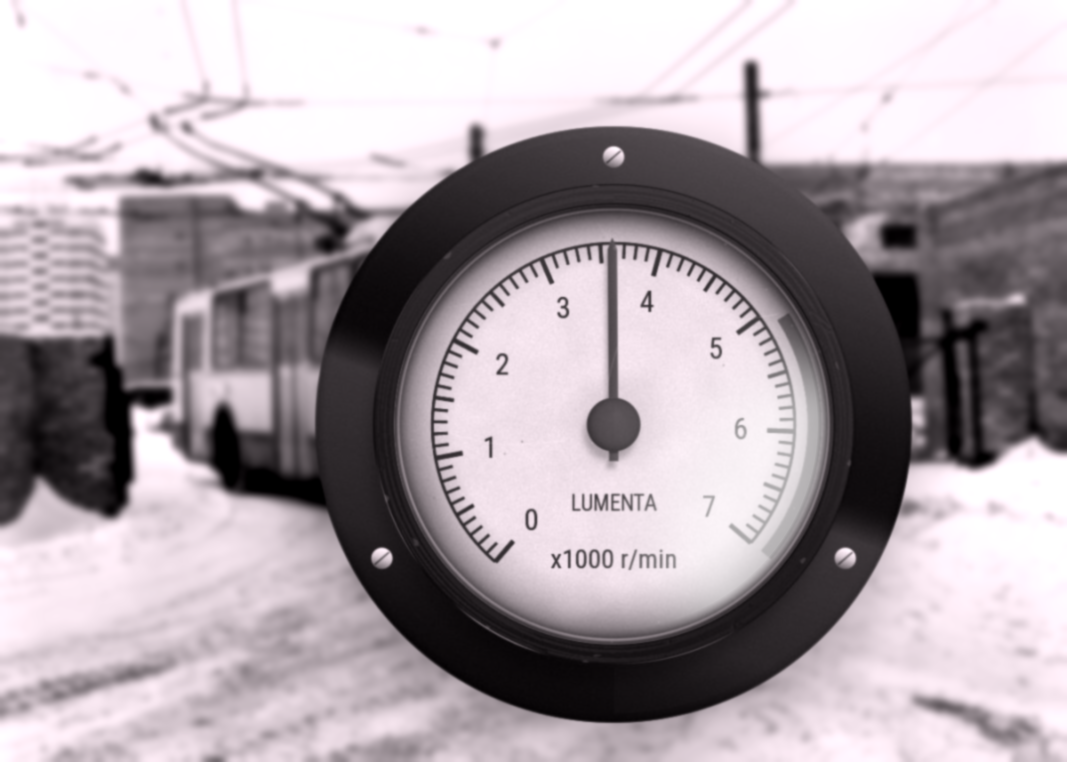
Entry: 3600
